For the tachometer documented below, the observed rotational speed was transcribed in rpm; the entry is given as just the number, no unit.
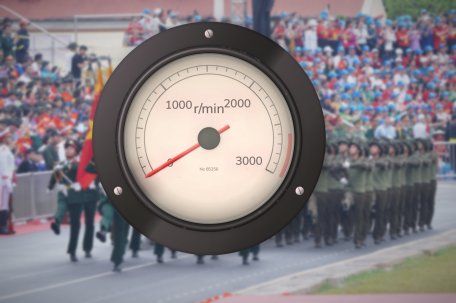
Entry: 0
